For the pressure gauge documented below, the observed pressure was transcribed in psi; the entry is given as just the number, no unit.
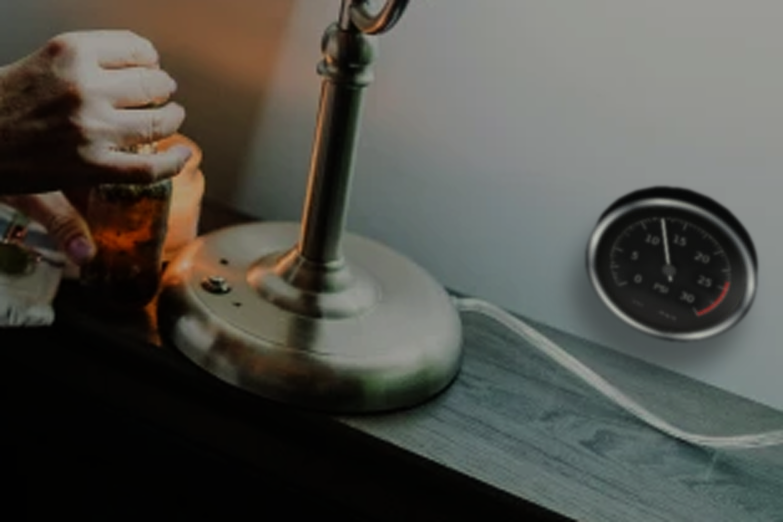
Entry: 12.5
